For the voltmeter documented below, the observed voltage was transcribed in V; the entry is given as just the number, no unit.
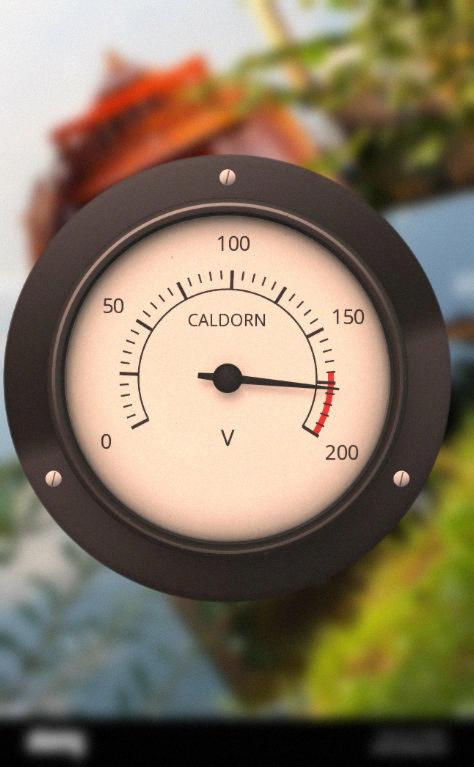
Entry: 177.5
